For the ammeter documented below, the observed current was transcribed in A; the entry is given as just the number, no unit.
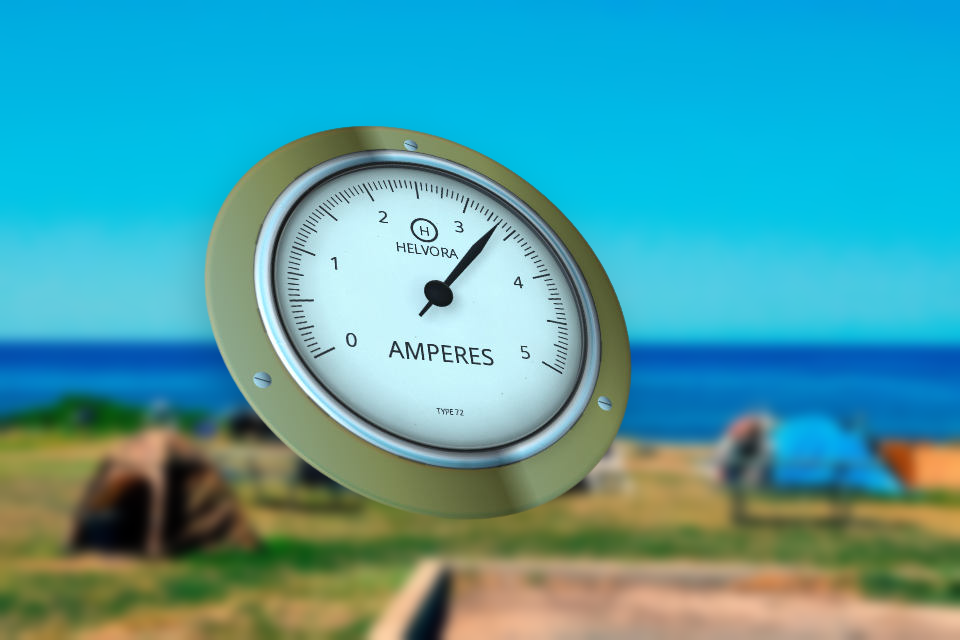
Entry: 3.35
